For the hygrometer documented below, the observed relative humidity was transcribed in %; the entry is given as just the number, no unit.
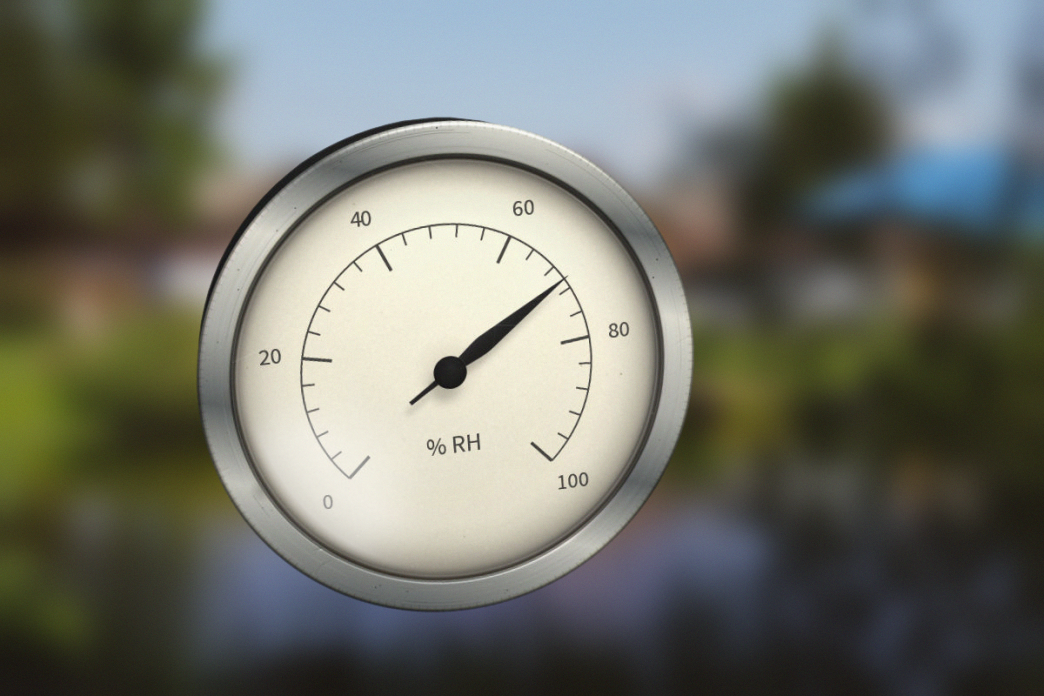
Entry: 70
